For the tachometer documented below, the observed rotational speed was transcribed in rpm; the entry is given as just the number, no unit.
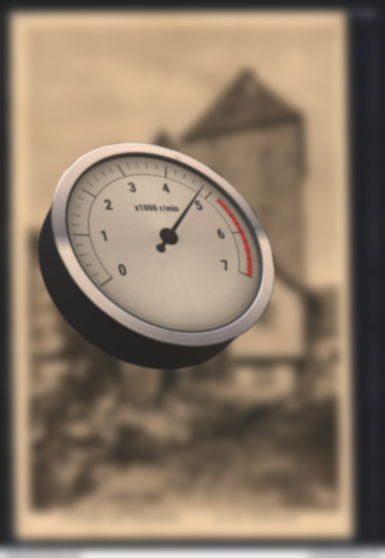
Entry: 4800
